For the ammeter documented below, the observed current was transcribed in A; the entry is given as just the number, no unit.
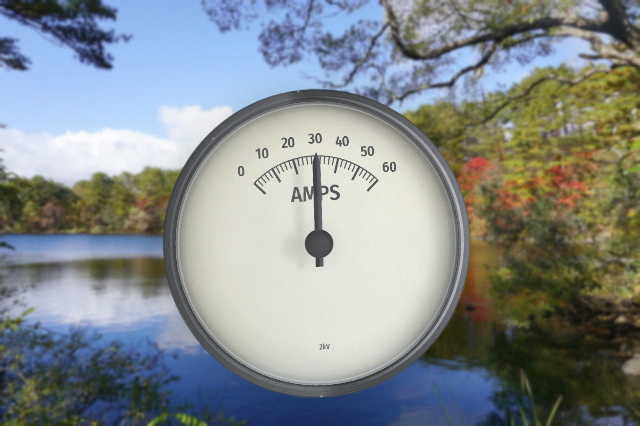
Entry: 30
